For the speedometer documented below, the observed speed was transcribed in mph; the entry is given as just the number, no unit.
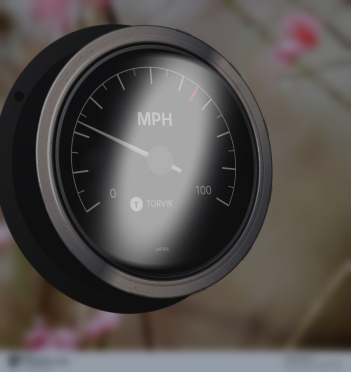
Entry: 22.5
